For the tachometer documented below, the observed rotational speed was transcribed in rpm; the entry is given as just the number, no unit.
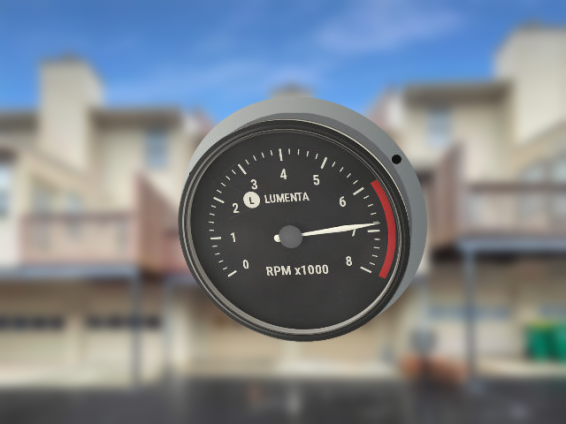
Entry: 6800
